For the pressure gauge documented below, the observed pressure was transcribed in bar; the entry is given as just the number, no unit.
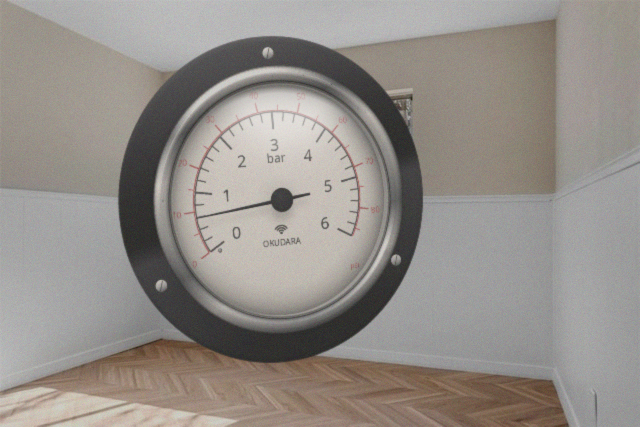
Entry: 0.6
